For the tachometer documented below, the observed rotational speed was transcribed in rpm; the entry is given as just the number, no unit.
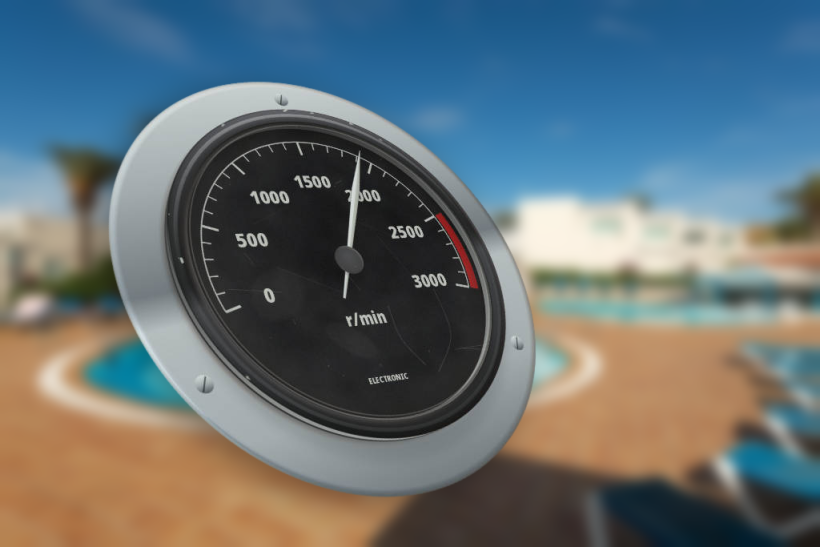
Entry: 1900
